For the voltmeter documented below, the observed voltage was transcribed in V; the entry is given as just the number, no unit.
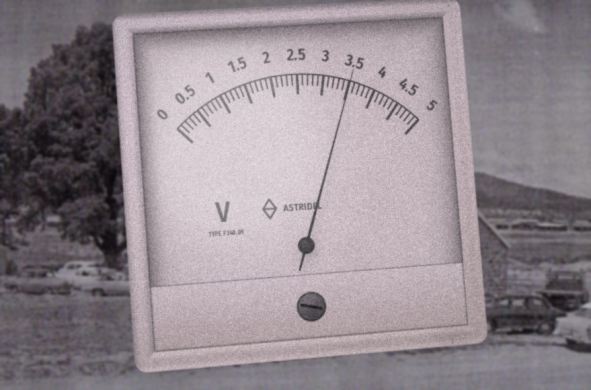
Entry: 3.5
